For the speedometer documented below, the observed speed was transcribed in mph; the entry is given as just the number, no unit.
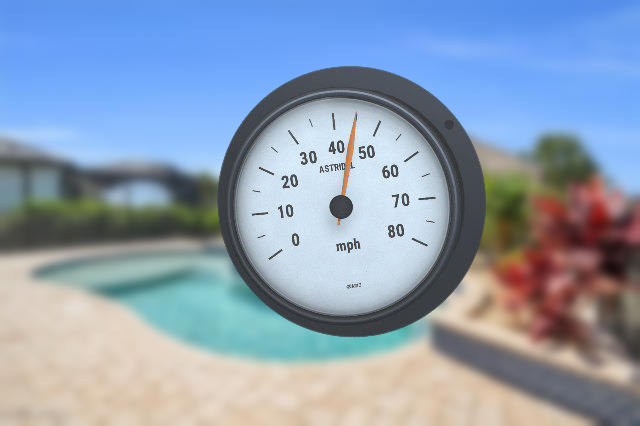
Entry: 45
